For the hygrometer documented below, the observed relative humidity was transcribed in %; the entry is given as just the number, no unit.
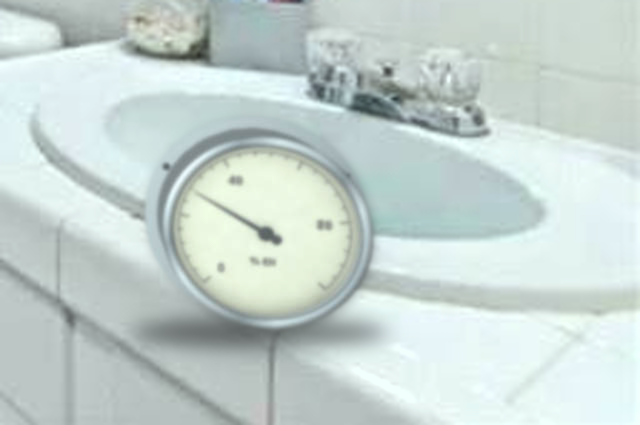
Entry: 28
